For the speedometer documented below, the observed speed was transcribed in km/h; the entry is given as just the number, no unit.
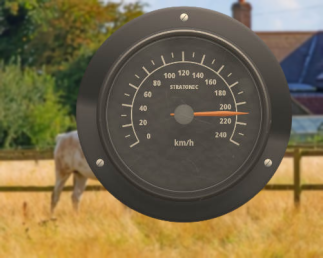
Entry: 210
